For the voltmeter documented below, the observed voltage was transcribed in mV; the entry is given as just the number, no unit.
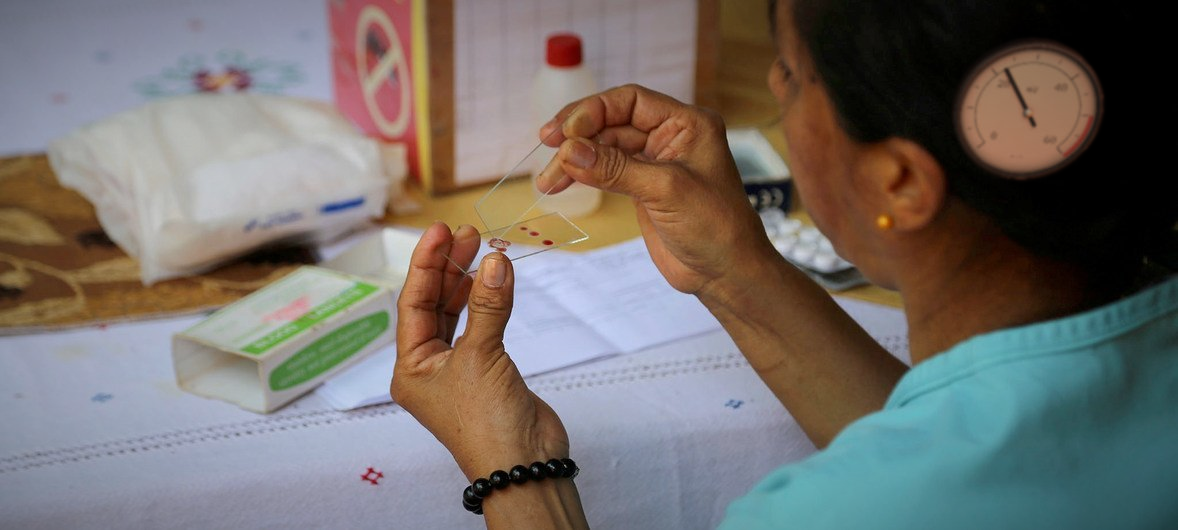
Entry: 22.5
